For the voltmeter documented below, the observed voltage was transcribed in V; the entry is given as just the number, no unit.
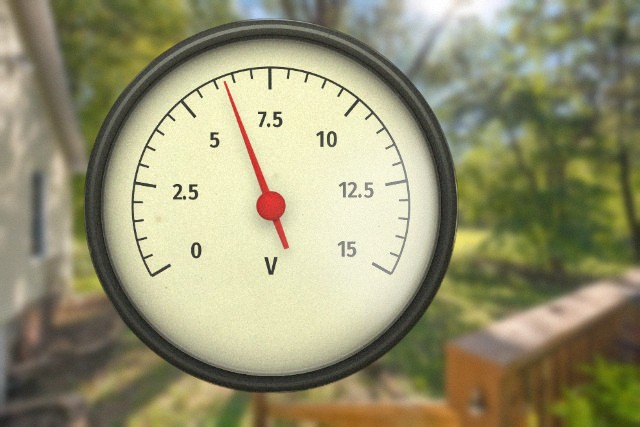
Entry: 6.25
